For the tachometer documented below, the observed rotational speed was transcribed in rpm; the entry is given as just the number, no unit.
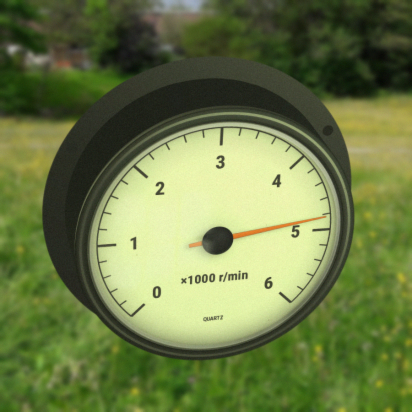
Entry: 4800
